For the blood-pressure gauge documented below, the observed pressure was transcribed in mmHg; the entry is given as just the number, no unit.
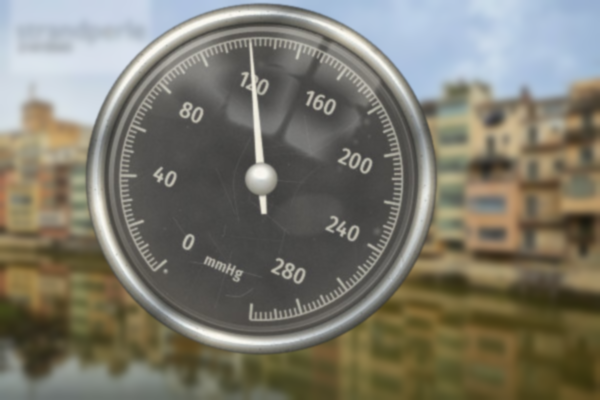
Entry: 120
